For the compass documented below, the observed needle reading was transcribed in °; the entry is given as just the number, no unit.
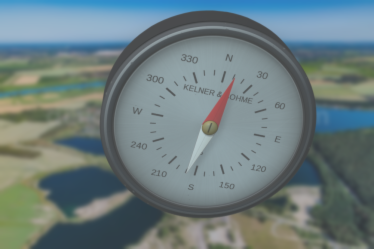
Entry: 10
